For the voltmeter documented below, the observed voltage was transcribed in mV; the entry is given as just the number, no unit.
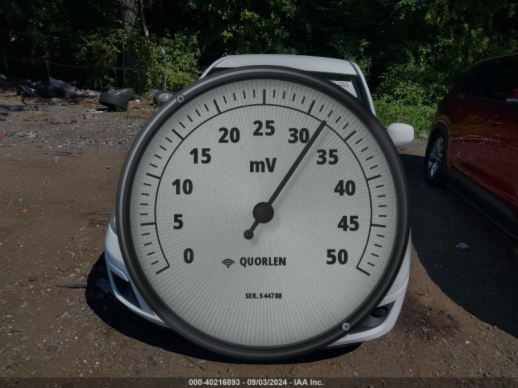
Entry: 32
